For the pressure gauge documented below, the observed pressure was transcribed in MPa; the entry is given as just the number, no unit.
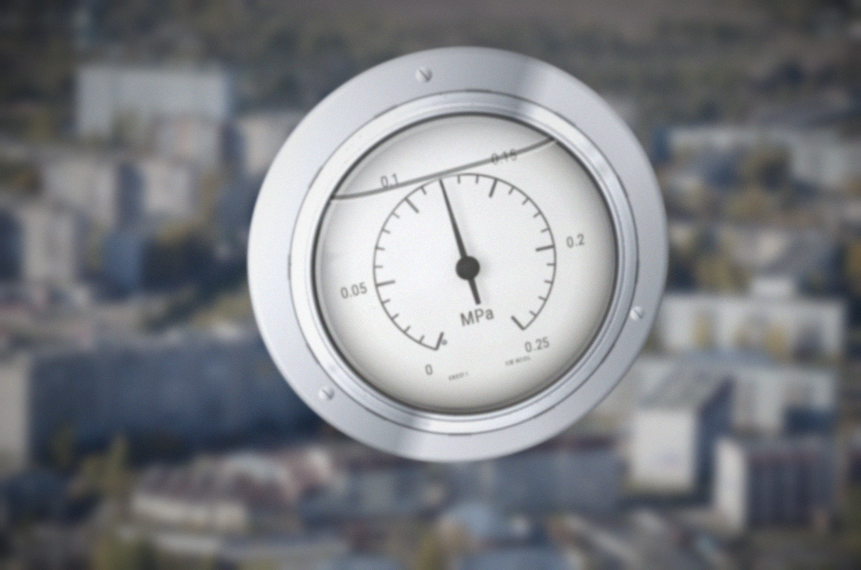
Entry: 0.12
